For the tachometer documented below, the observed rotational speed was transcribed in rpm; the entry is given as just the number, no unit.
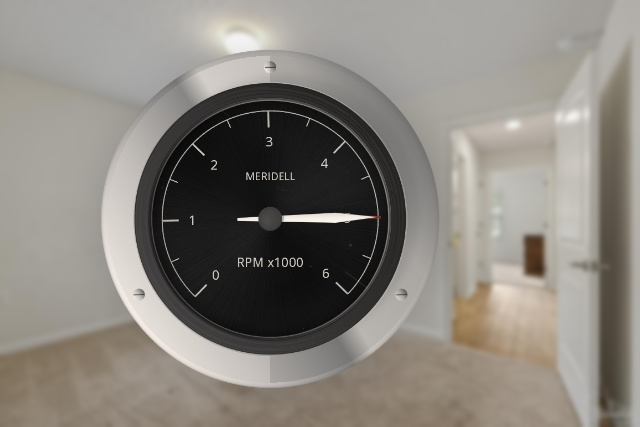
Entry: 5000
